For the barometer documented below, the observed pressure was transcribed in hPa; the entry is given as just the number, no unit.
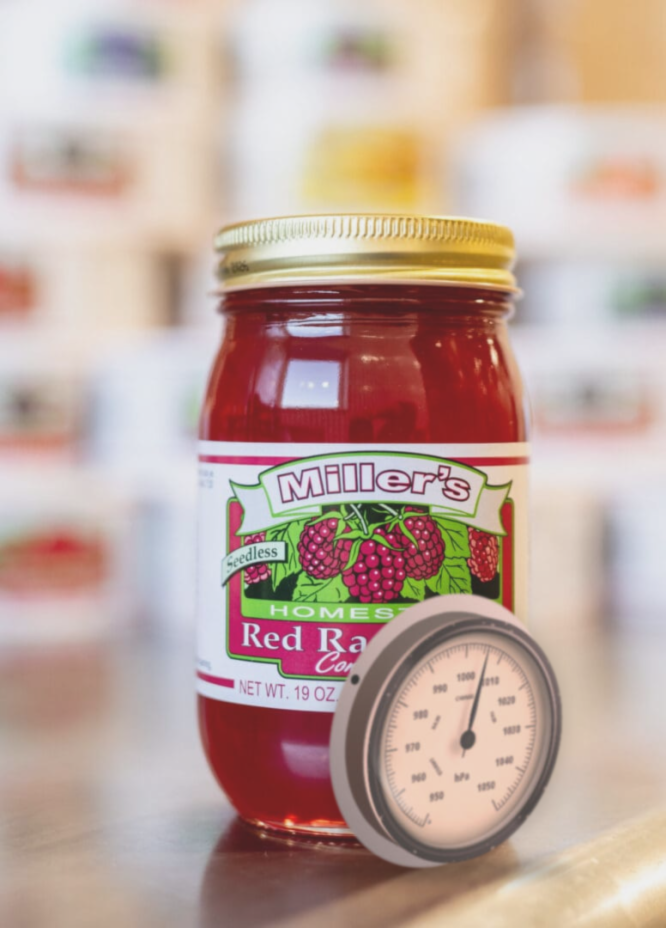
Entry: 1005
